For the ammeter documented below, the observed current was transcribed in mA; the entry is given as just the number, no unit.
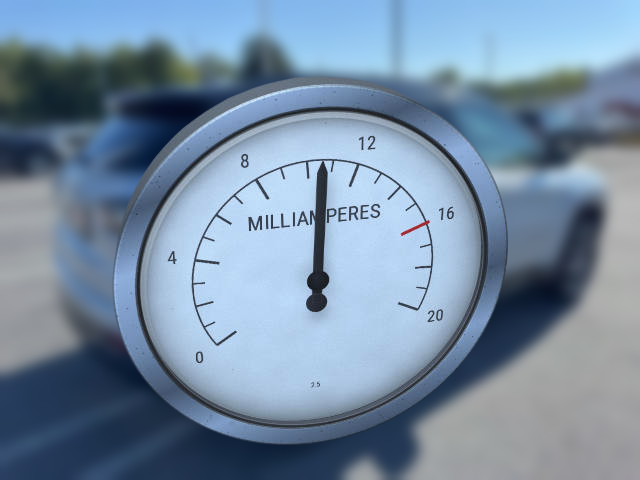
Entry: 10.5
